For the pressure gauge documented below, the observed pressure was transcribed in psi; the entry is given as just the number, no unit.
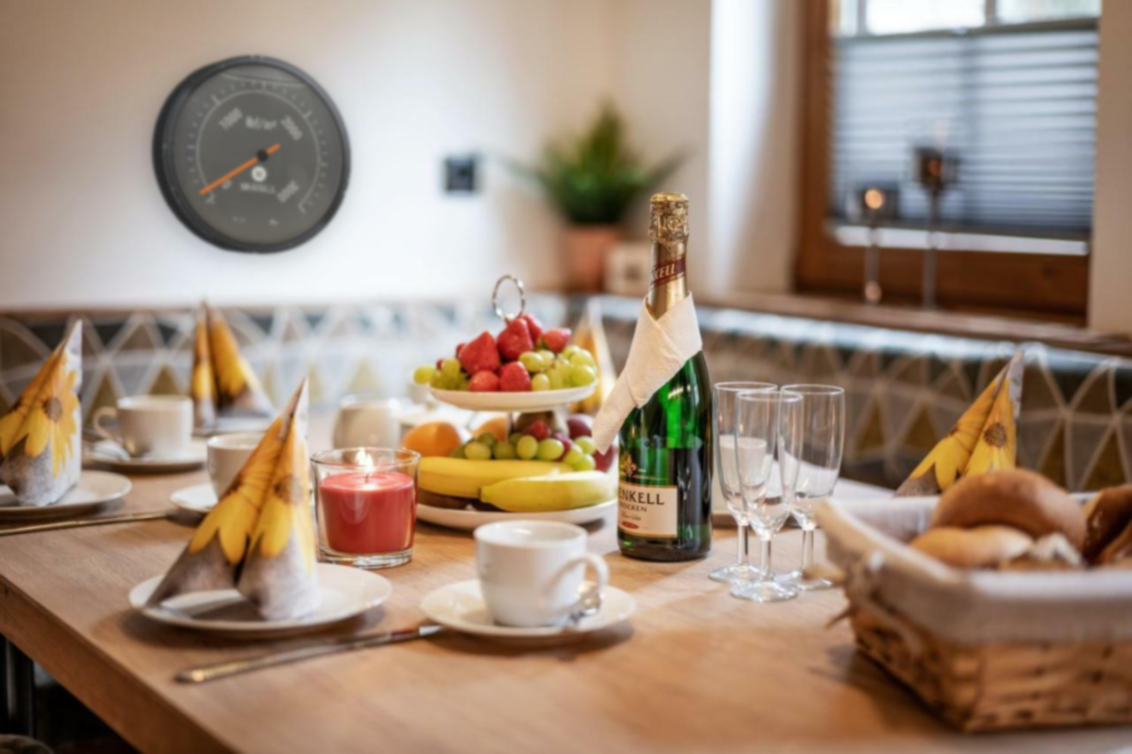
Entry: 100
